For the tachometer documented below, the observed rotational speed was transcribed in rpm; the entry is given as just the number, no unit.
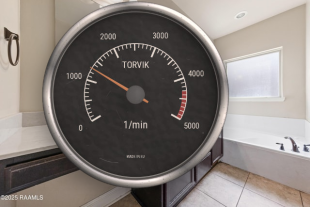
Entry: 1300
